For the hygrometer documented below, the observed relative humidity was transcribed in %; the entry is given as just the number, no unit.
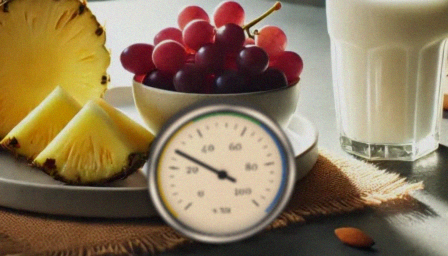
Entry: 28
